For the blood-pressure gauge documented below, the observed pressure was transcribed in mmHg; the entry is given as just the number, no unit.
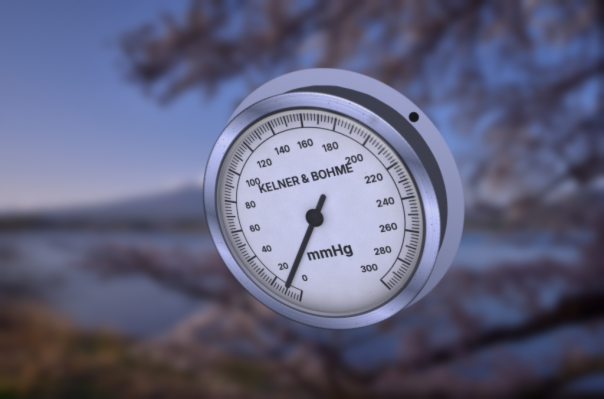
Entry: 10
